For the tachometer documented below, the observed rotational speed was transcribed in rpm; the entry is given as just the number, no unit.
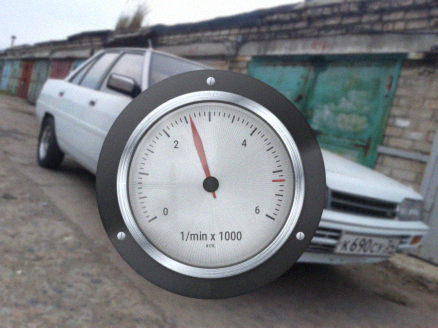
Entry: 2600
